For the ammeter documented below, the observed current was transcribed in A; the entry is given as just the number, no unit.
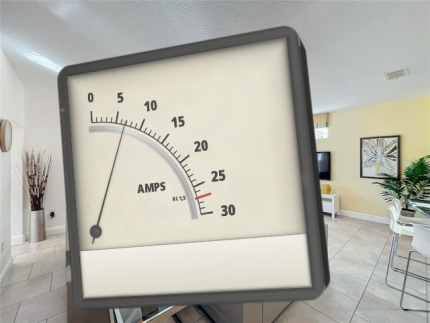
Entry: 7
